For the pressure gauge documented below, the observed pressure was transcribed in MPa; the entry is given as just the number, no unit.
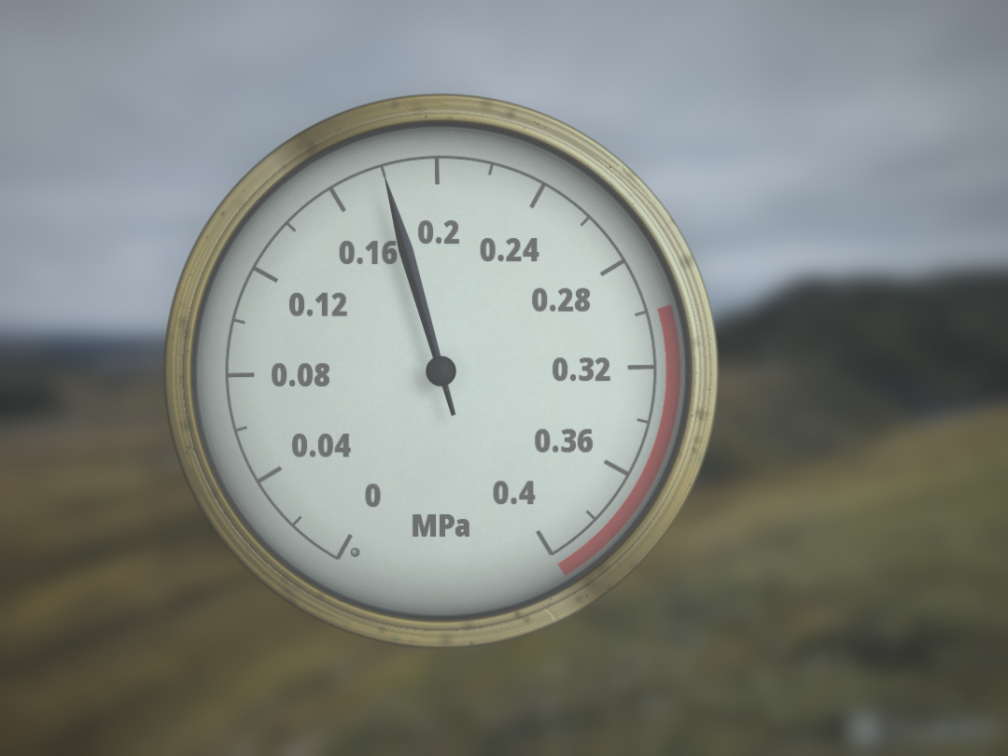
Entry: 0.18
